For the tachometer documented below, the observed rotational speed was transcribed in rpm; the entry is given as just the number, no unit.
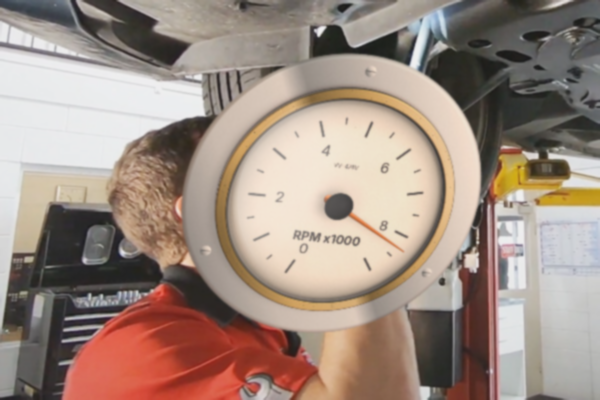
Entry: 8250
